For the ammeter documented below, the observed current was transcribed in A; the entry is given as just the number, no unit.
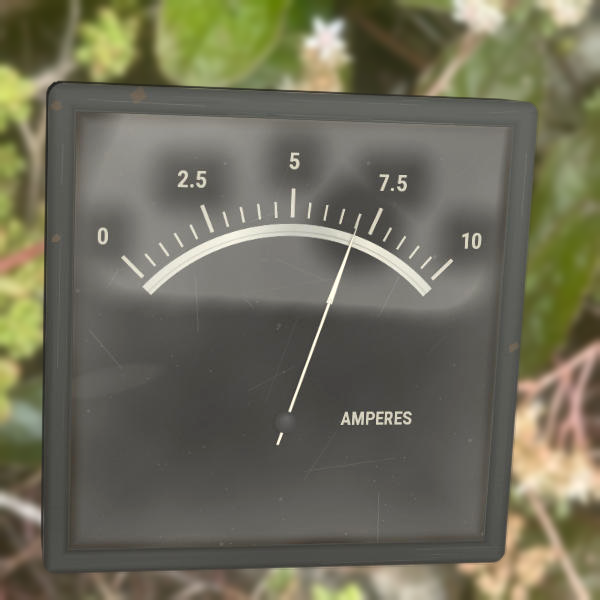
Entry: 7
